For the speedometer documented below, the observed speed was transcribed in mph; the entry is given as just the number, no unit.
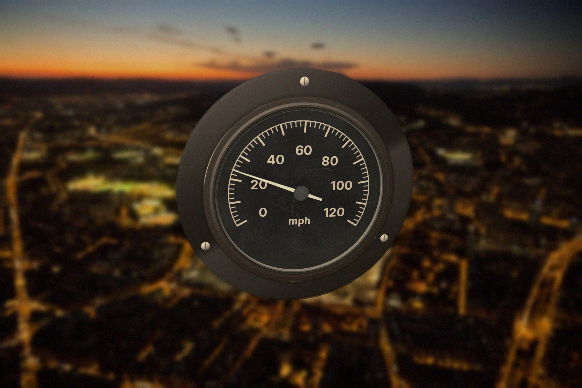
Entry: 24
